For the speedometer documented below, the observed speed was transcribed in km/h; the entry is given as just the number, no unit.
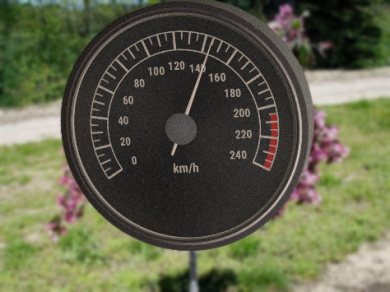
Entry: 145
